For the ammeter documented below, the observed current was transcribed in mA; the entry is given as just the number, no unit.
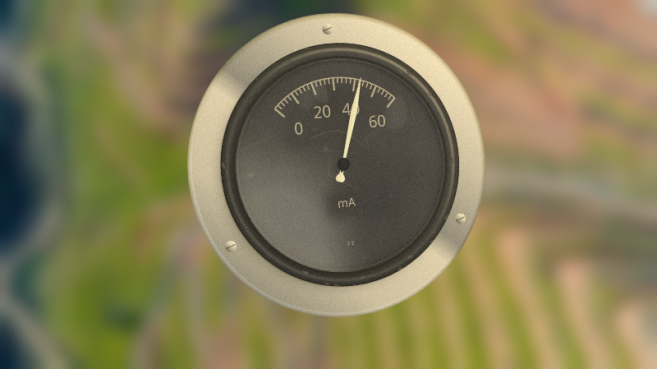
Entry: 42
